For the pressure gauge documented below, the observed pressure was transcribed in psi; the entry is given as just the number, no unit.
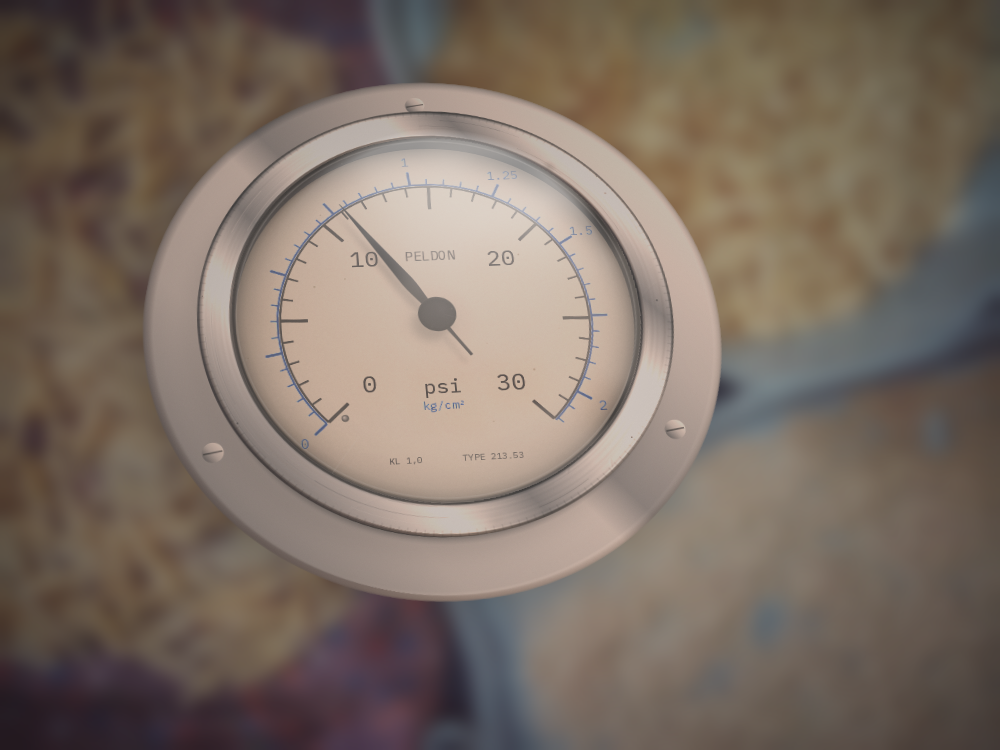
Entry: 11
